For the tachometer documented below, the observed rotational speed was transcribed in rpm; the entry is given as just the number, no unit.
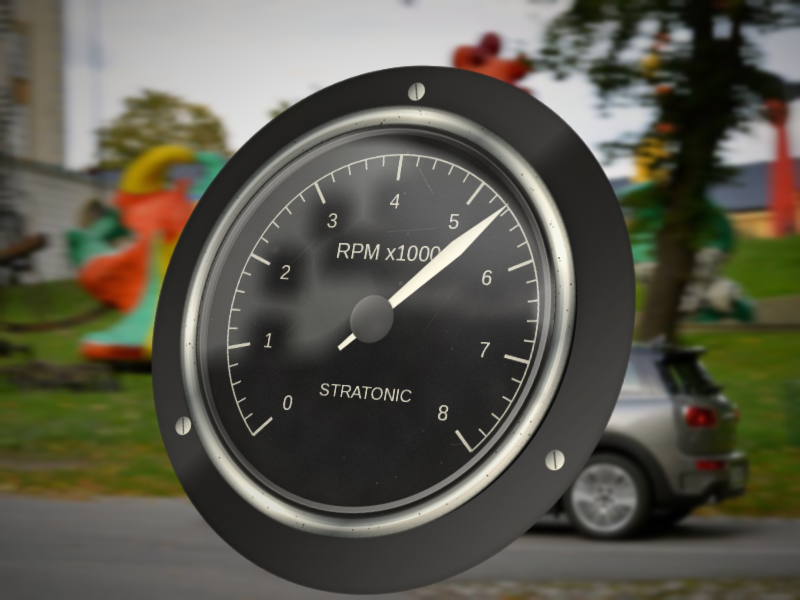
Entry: 5400
